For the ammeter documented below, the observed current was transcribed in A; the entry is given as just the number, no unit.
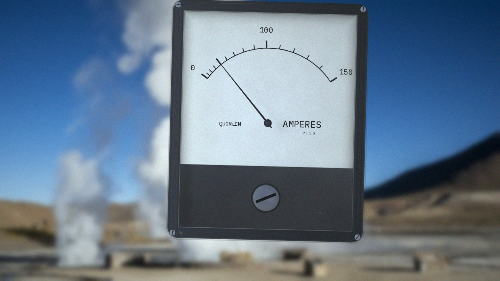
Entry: 50
